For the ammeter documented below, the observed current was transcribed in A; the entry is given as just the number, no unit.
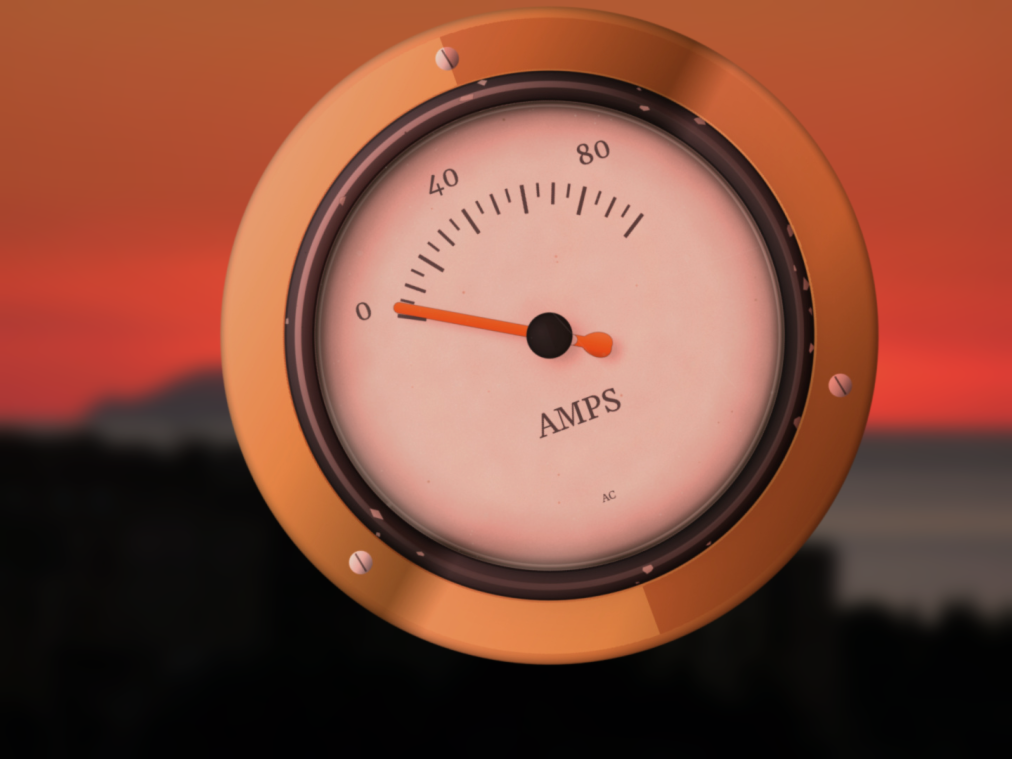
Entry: 2.5
